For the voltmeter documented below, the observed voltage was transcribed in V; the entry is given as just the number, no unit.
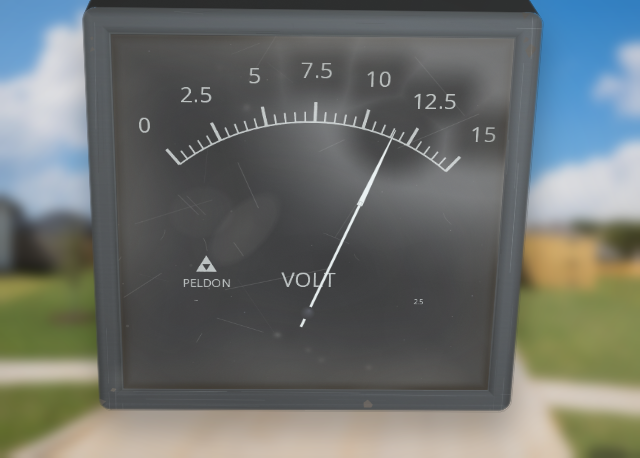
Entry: 11.5
